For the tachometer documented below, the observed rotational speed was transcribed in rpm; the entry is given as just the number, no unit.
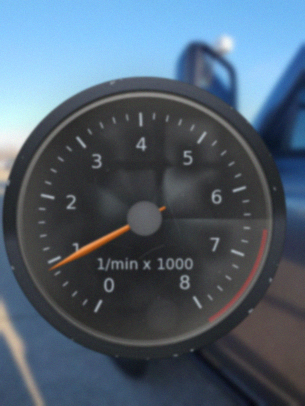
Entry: 900
